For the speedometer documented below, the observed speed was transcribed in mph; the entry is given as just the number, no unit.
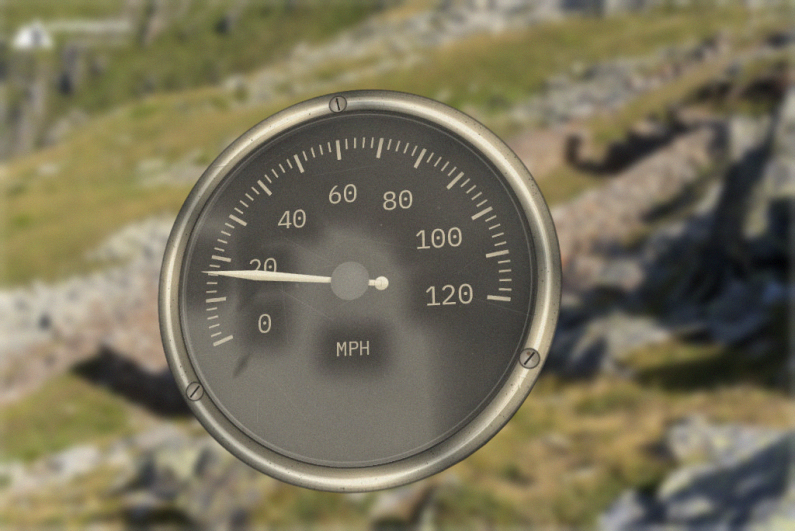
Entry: 16
